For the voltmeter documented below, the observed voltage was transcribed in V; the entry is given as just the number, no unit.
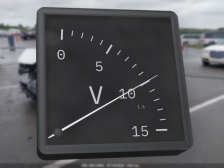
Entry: 10
